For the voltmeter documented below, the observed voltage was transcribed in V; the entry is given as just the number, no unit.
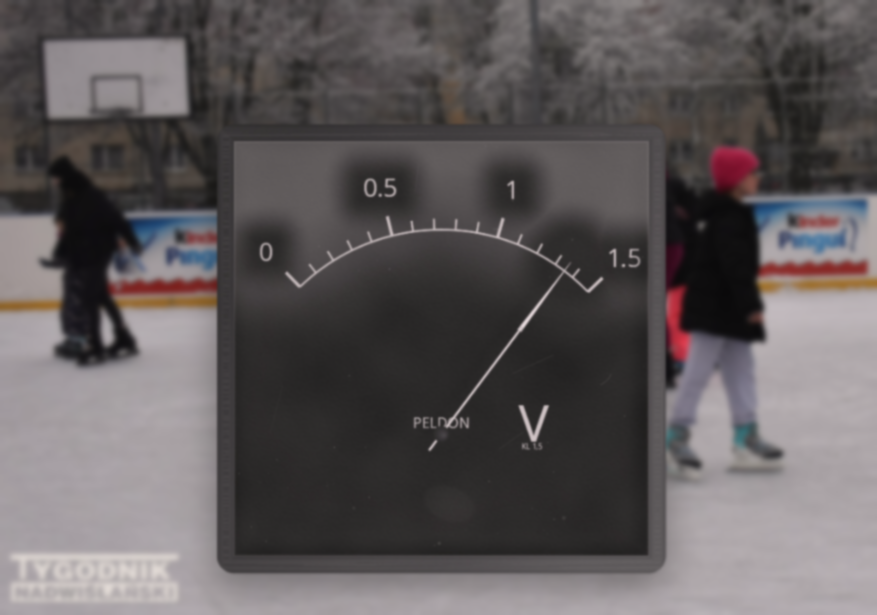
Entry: 1.35
